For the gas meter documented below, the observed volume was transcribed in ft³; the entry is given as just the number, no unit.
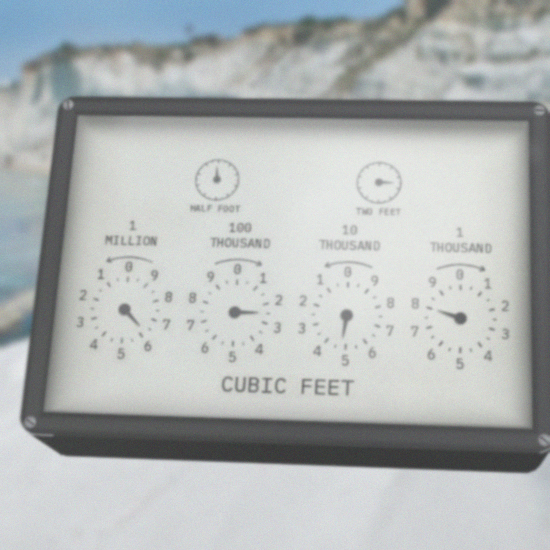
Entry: 624800
